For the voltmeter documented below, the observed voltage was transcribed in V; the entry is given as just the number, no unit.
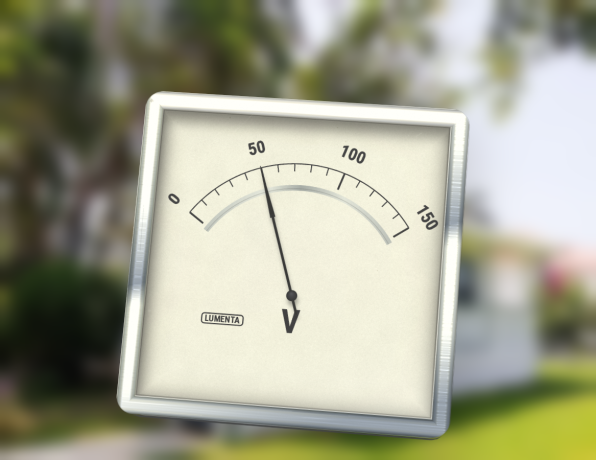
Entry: 50
